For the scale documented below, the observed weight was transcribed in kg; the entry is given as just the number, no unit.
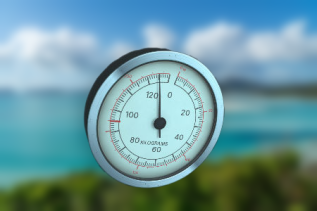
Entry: 125
